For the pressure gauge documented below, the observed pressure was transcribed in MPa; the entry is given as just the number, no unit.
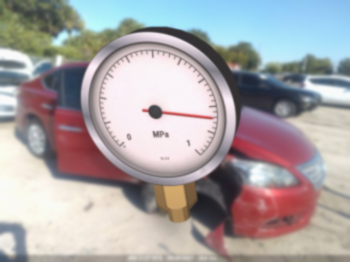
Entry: 0.84
